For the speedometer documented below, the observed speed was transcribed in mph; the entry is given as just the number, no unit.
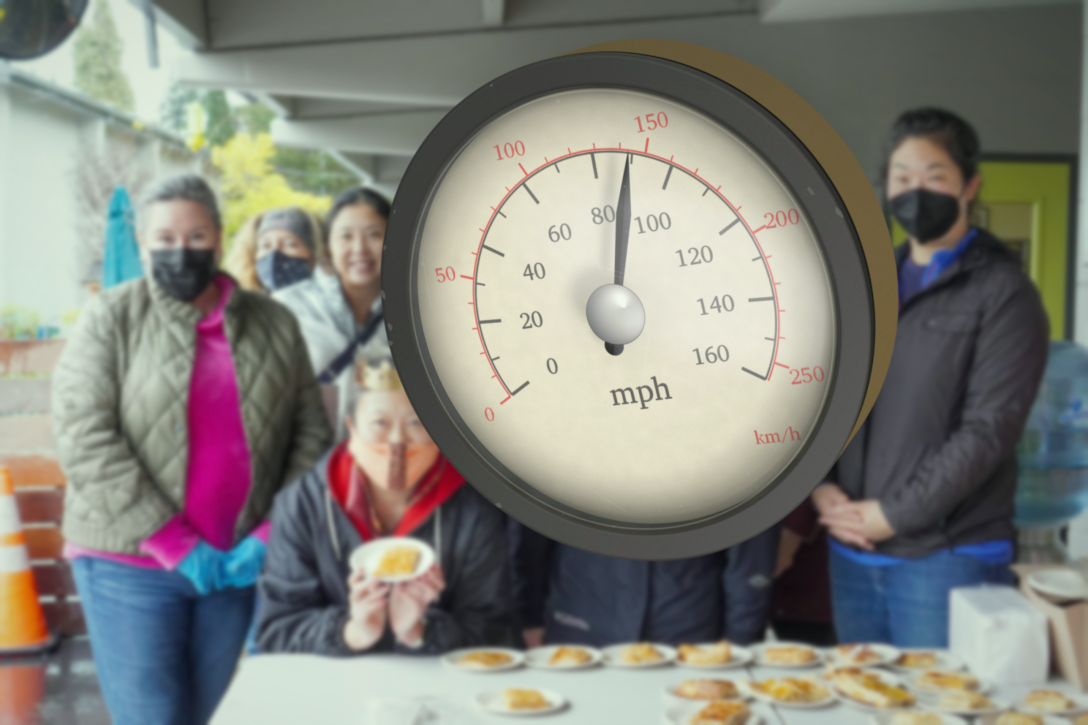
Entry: 90
